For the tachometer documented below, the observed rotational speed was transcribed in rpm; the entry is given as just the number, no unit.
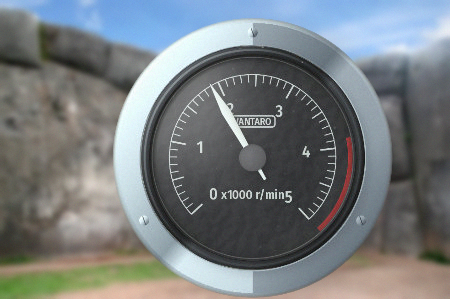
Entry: 1900
